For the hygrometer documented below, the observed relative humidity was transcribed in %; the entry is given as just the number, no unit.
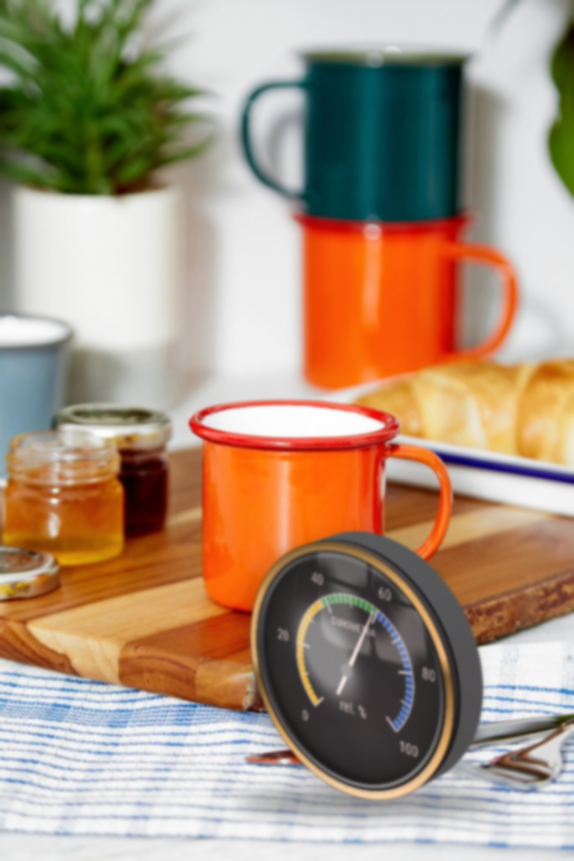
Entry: 60
